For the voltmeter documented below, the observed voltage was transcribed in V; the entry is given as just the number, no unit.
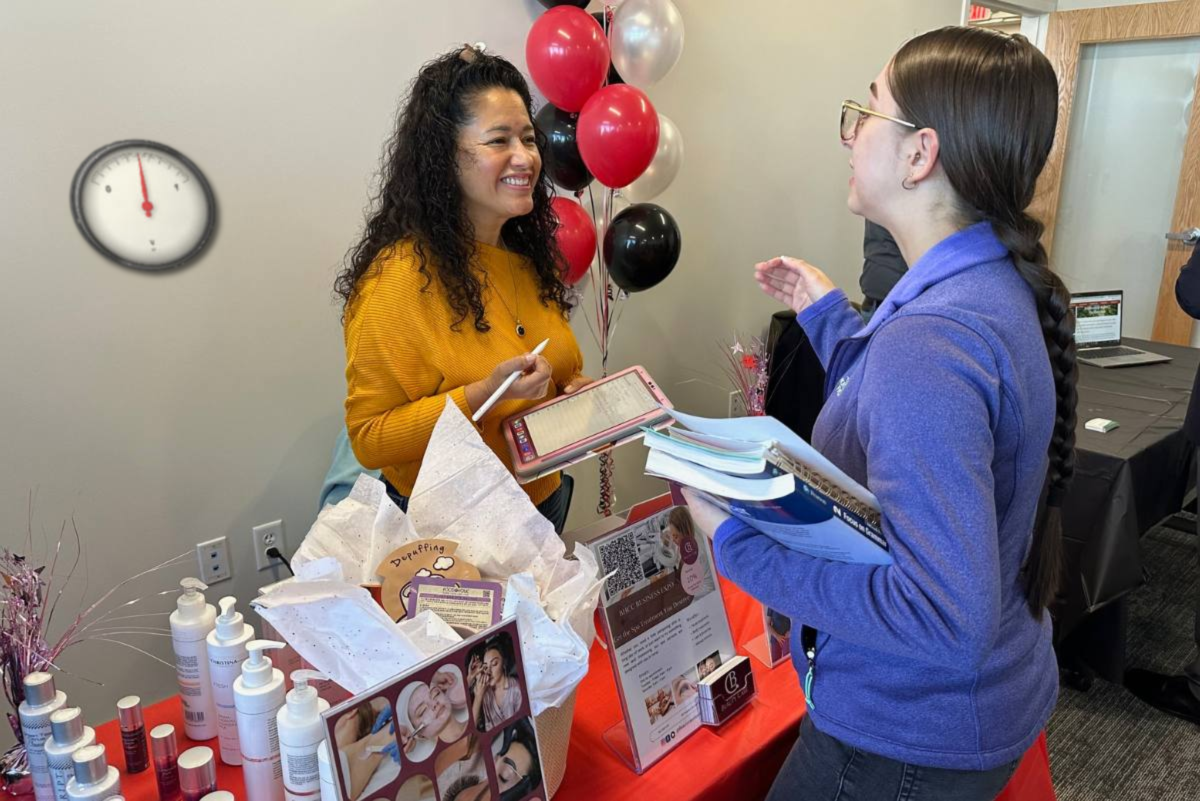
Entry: 0.5
